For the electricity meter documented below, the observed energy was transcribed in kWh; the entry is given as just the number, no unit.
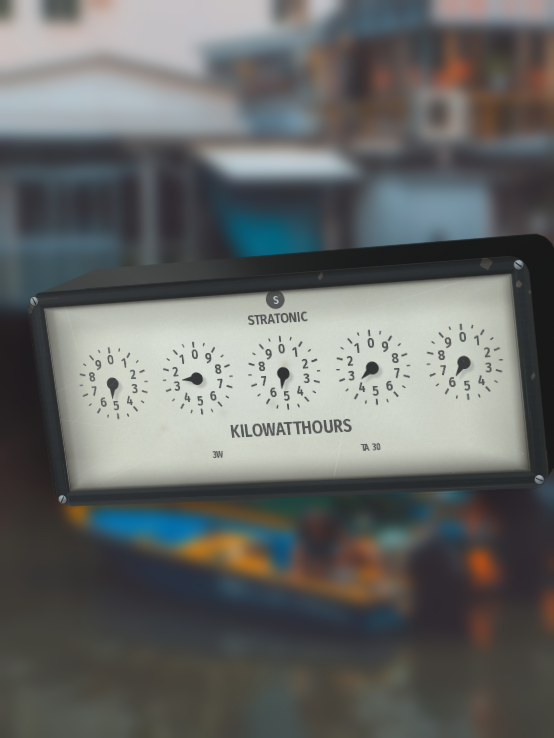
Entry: 52536
